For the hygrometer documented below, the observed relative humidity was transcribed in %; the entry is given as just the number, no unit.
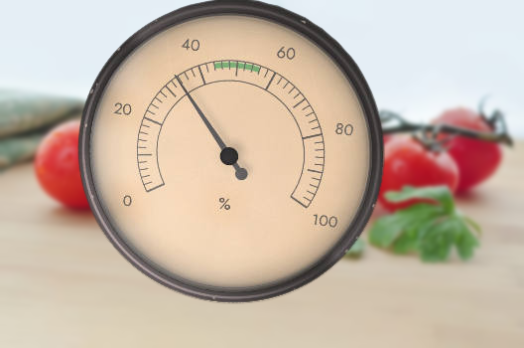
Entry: 34
